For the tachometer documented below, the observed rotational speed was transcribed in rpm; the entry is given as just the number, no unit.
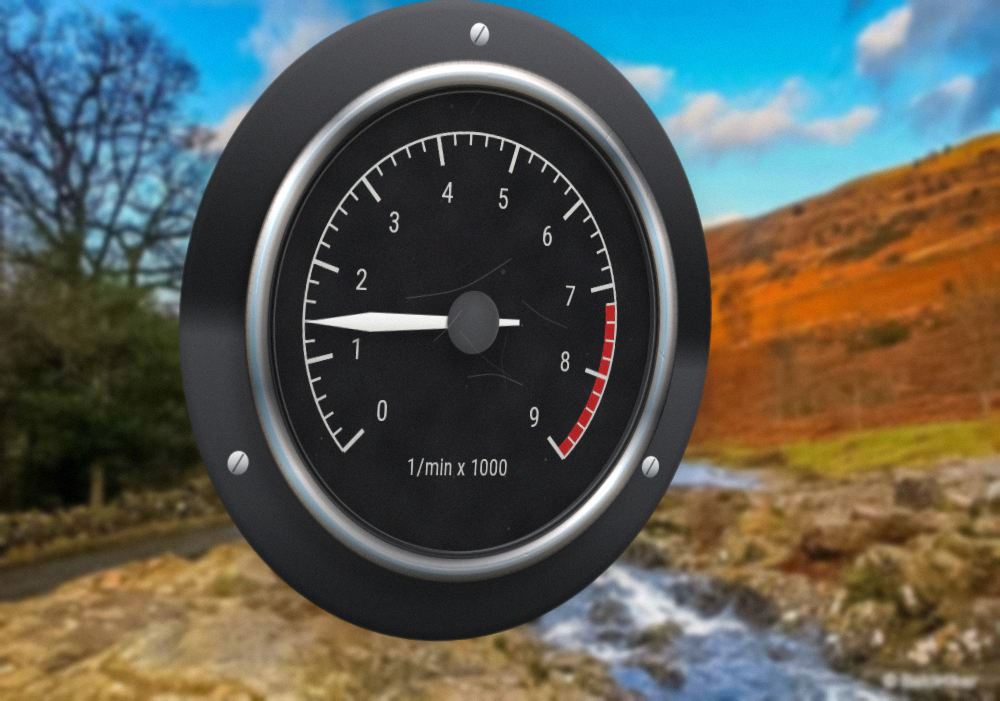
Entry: 1400
